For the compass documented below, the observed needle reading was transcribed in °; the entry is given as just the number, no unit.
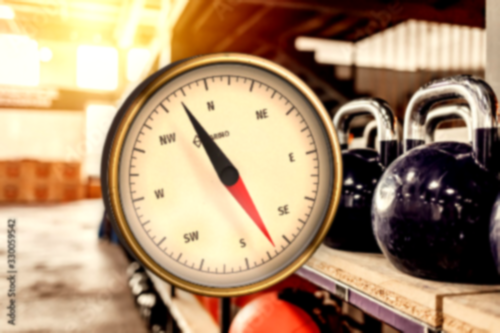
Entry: 160
